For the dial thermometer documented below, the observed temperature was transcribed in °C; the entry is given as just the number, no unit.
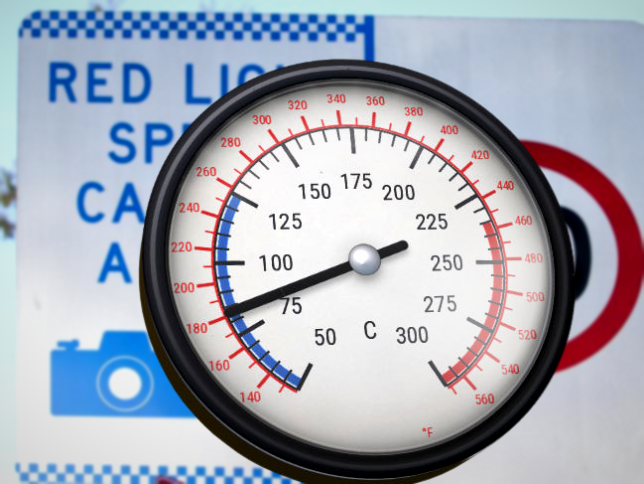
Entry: 82.5
